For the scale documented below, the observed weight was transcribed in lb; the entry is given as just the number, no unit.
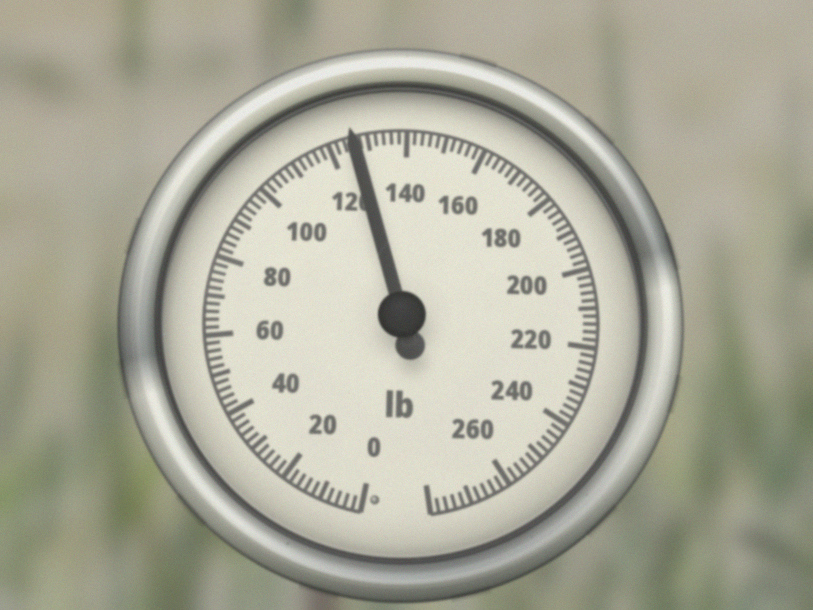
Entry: 126
